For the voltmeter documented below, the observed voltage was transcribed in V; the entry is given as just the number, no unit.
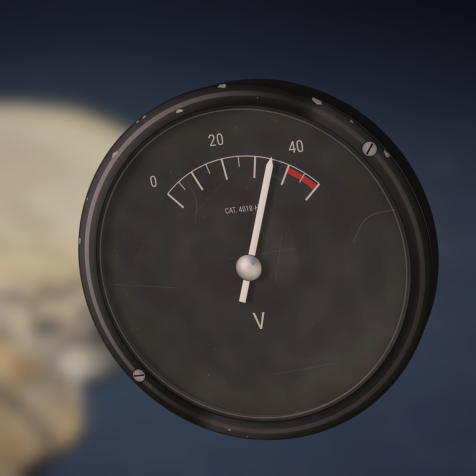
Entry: 35
